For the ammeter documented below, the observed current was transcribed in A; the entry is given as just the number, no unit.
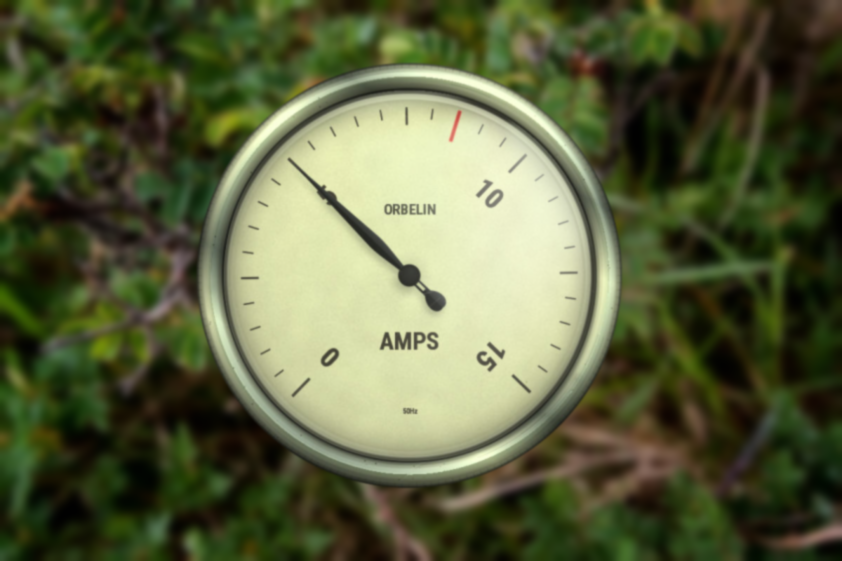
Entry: 5
